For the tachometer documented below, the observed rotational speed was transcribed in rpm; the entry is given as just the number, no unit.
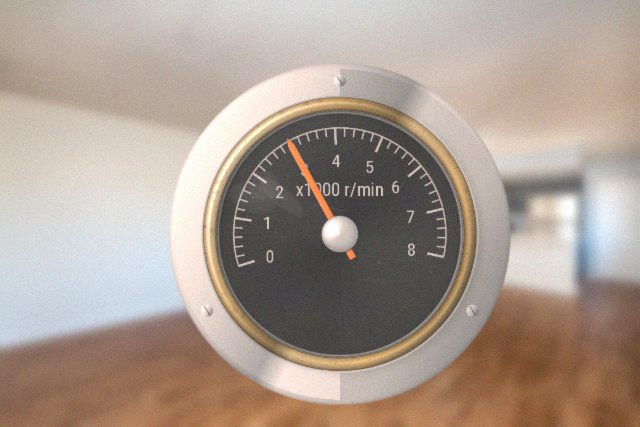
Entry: 3000
